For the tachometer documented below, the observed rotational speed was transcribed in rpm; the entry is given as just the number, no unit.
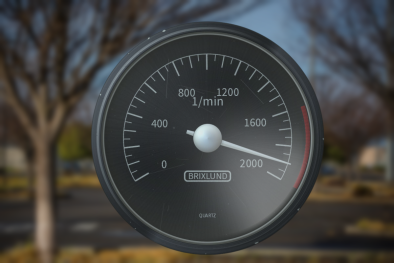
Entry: 1900
